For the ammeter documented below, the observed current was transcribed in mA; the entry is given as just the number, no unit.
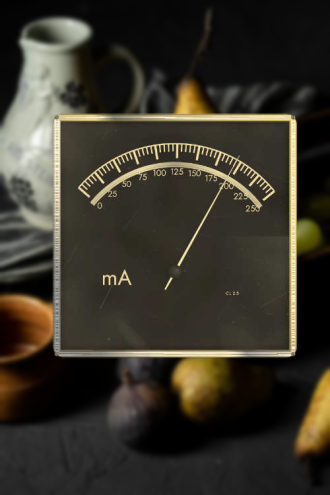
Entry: 195
